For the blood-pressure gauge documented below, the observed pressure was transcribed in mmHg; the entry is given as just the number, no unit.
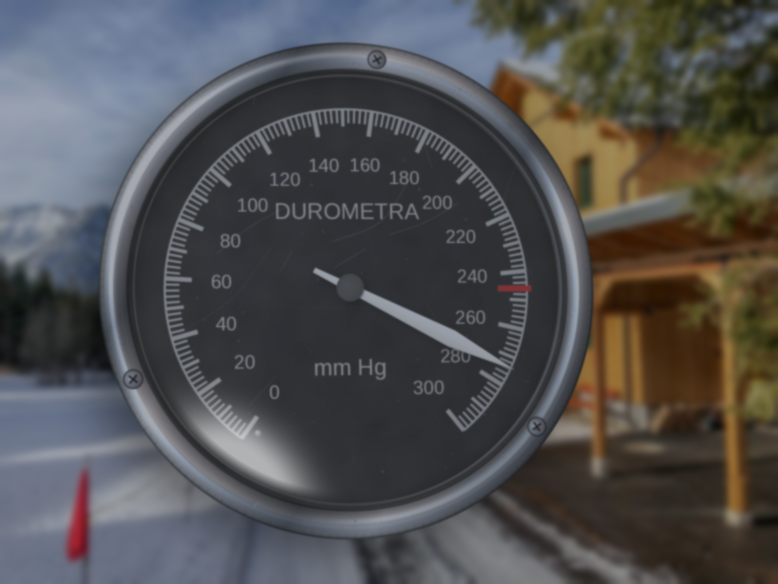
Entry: 274
